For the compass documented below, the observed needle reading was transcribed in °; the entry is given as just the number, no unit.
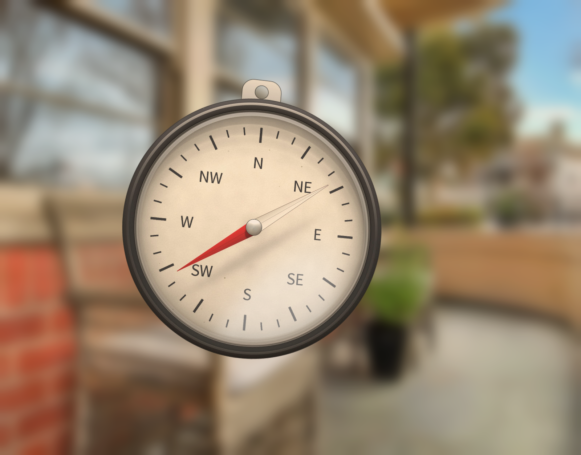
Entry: 235
